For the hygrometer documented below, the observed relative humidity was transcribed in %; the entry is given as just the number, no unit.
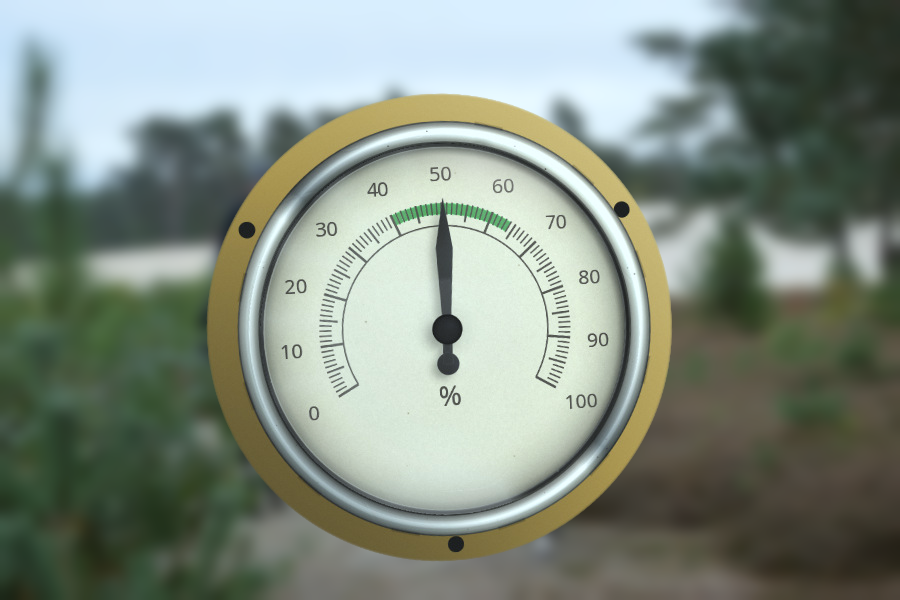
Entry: 50
